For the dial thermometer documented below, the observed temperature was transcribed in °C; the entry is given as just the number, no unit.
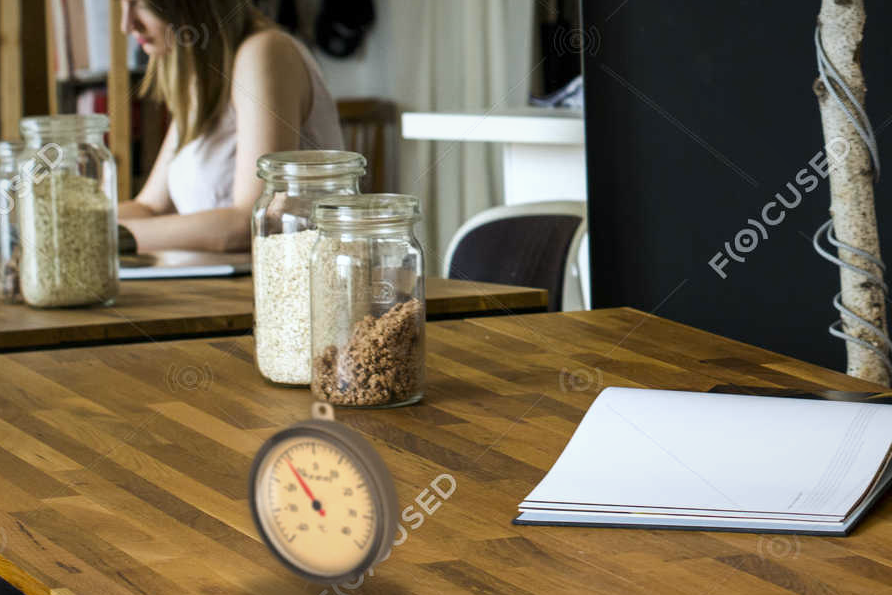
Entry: -10
